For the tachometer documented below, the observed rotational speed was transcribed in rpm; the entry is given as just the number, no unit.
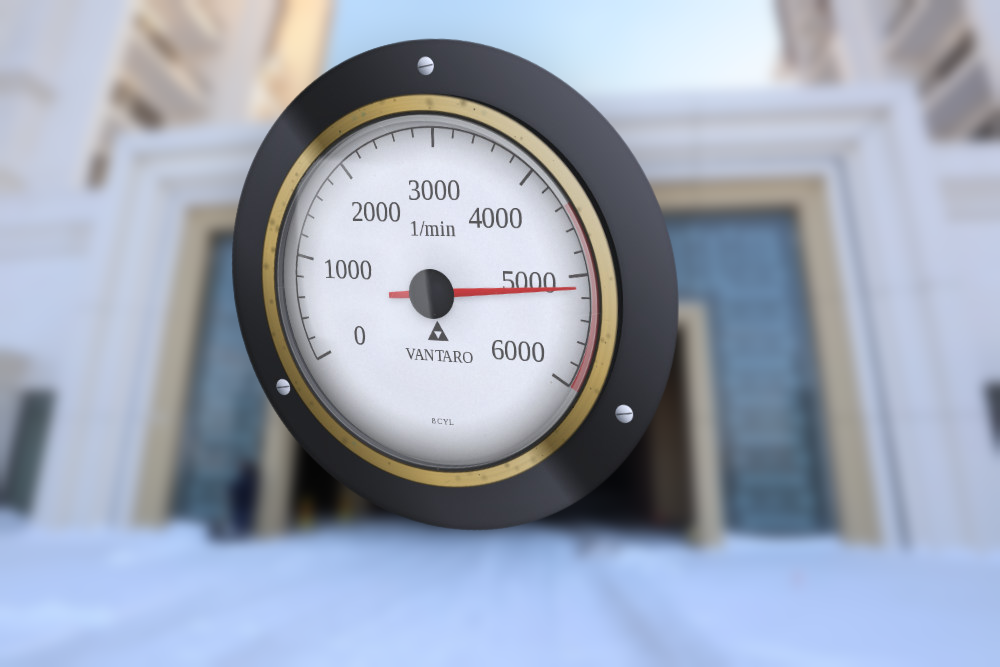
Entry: 5100
